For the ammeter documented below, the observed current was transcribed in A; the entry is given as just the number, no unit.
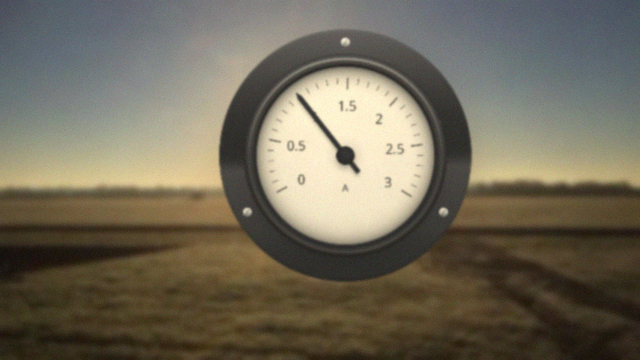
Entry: 1
